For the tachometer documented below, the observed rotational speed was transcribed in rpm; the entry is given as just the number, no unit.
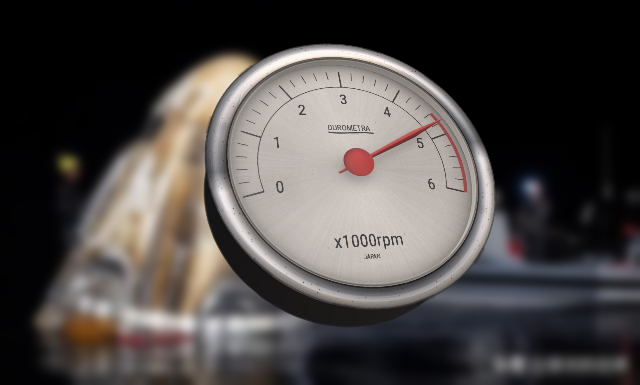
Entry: 4800
